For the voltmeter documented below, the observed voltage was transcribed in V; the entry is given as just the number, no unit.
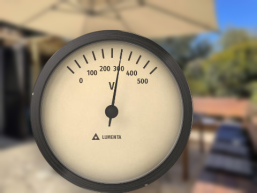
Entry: 300
